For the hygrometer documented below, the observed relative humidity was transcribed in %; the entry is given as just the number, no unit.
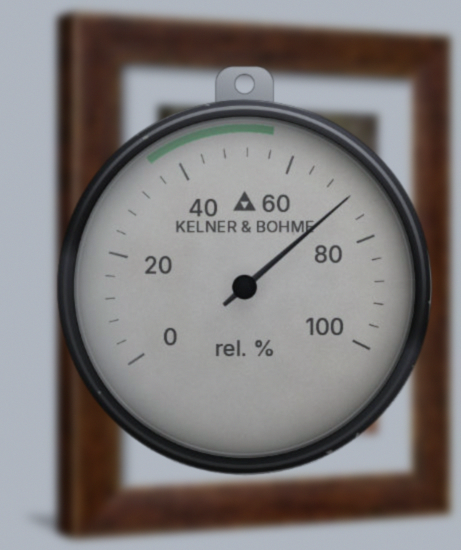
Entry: 72
